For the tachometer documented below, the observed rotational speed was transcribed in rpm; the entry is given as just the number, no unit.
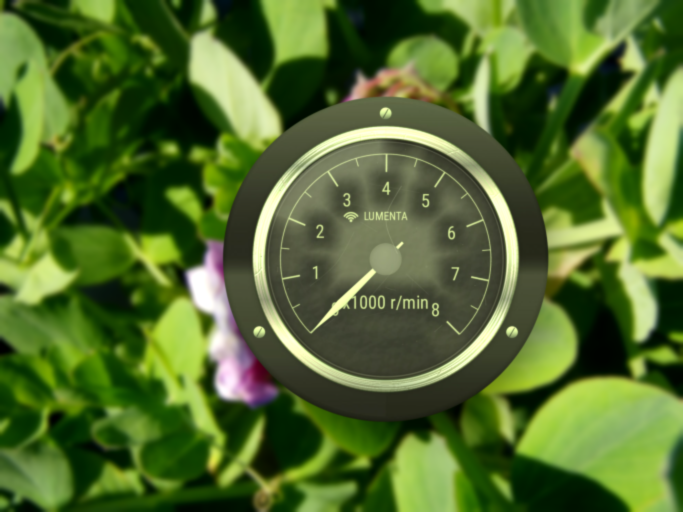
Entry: 0
